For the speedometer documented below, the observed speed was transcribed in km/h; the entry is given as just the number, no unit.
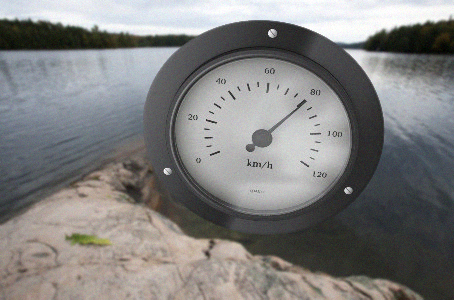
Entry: 80
